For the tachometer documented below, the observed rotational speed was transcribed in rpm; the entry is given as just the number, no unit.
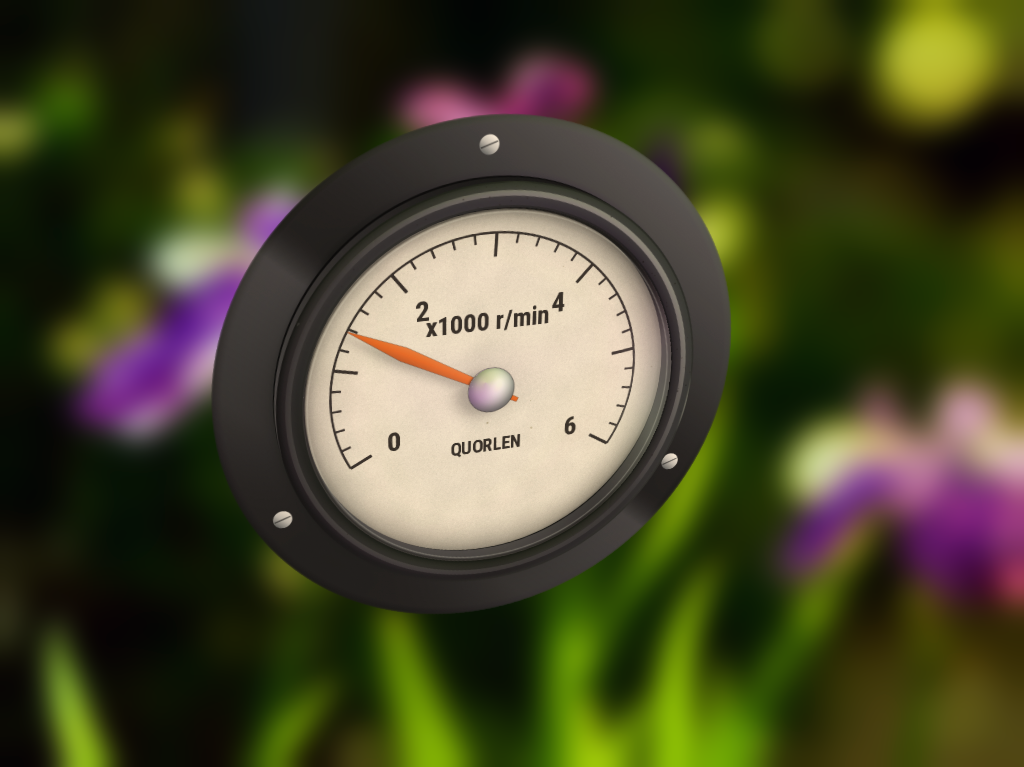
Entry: 1400
